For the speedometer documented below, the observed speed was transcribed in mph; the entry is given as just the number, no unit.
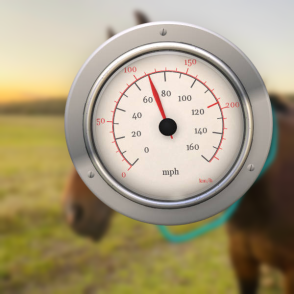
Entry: 70
